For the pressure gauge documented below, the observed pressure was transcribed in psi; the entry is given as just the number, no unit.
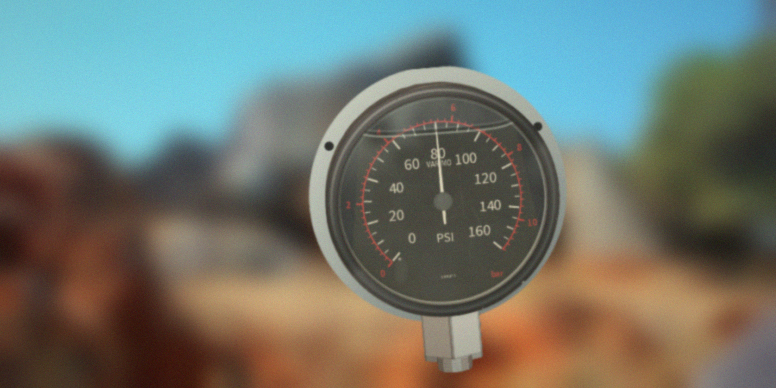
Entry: 80
